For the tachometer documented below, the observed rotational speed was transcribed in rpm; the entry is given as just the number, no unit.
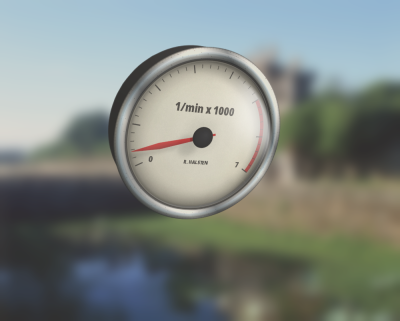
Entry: 400
